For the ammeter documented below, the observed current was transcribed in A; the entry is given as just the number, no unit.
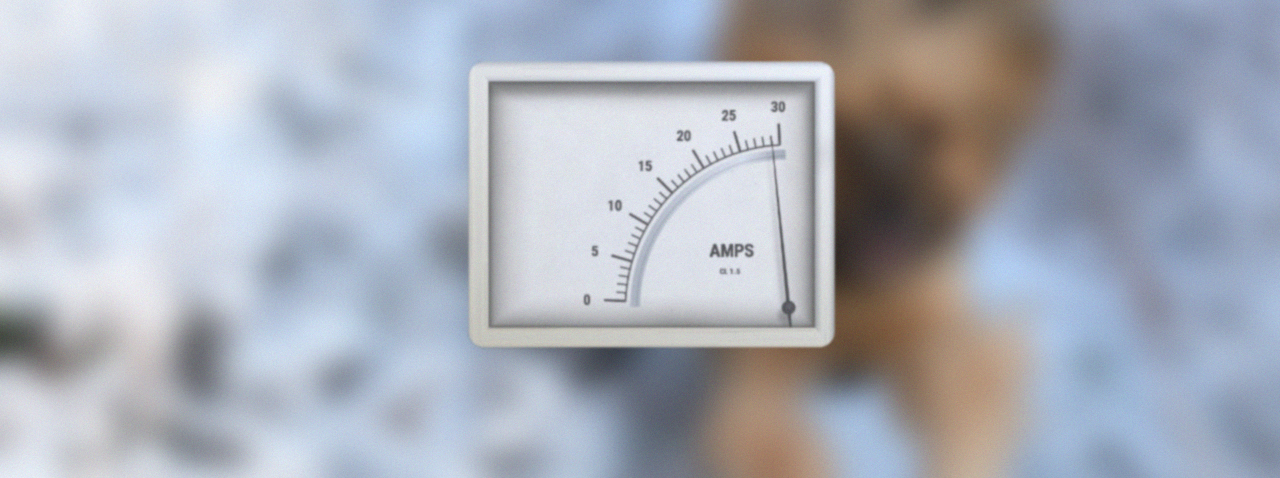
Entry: 29
